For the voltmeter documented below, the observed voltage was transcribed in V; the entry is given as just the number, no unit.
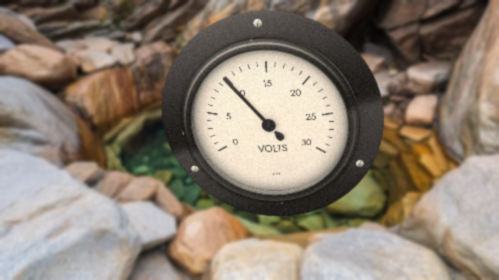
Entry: 10
